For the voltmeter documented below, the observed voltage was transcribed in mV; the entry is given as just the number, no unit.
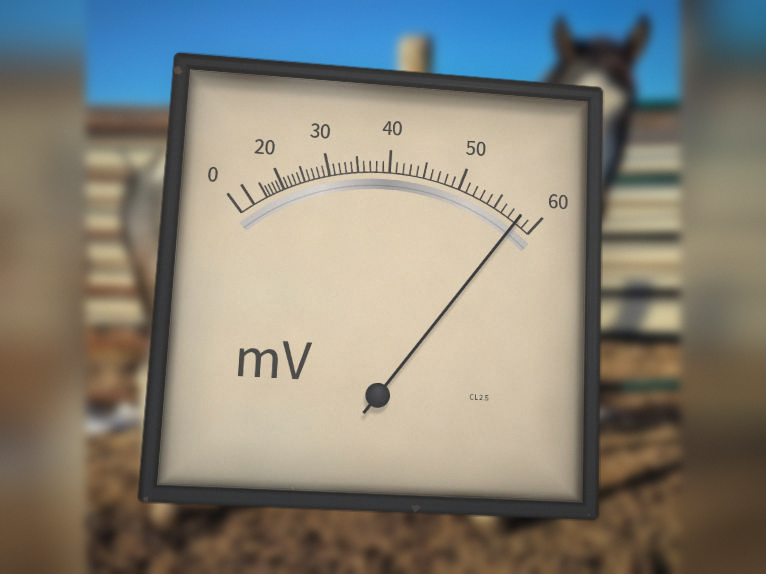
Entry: 58
